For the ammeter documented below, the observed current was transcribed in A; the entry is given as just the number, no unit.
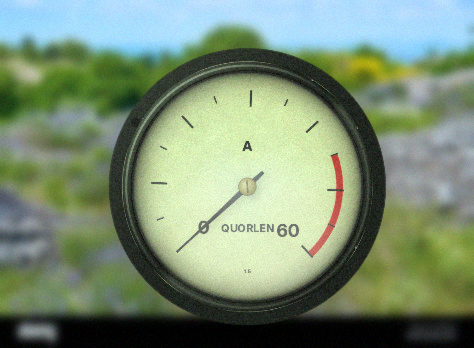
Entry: 0
